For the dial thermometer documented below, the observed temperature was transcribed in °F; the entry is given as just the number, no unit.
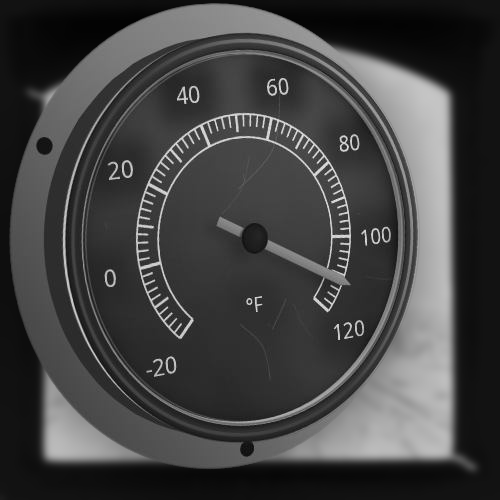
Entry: 112
